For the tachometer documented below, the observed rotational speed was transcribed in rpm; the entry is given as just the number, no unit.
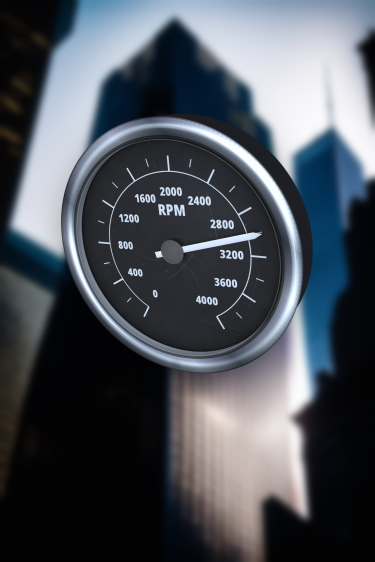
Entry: 3000
